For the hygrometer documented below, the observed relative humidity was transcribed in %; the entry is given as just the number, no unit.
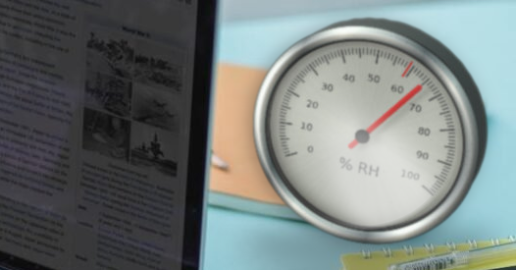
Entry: 65
